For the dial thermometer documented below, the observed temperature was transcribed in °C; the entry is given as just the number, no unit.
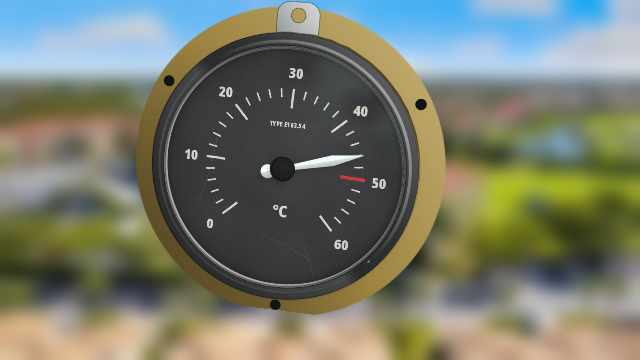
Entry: 46
